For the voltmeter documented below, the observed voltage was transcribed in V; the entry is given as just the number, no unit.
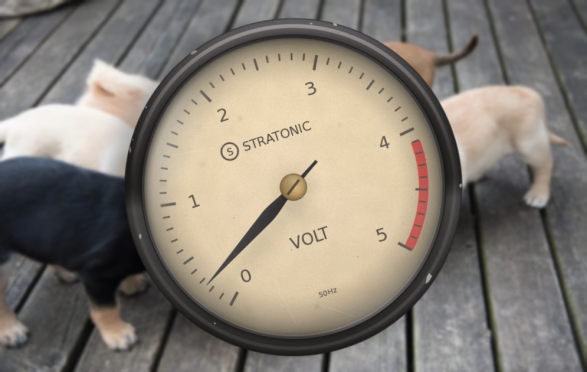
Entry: 0.25
